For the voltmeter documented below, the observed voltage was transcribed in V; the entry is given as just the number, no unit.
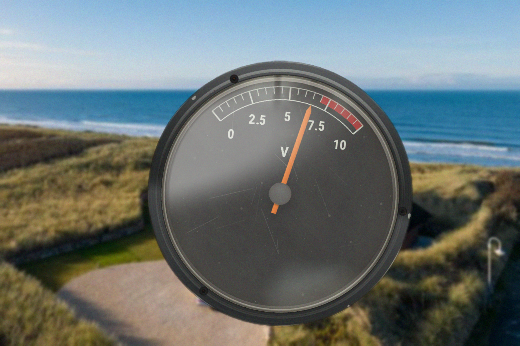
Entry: 6.5
